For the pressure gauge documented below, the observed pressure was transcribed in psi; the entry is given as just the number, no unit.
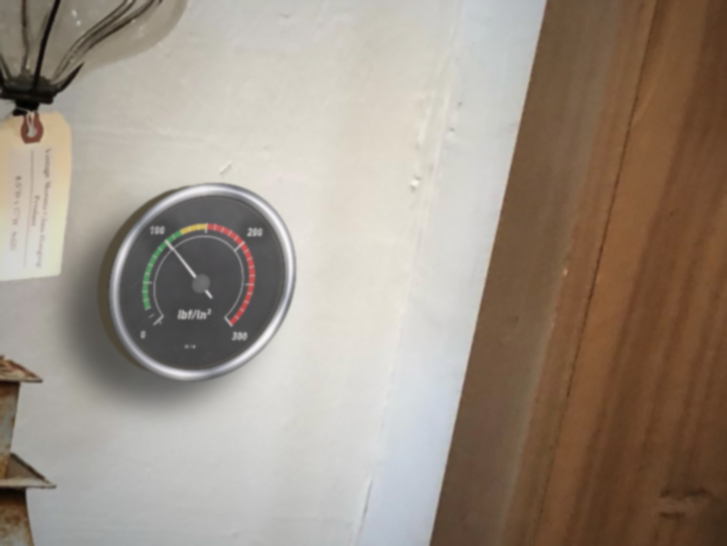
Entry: 100
